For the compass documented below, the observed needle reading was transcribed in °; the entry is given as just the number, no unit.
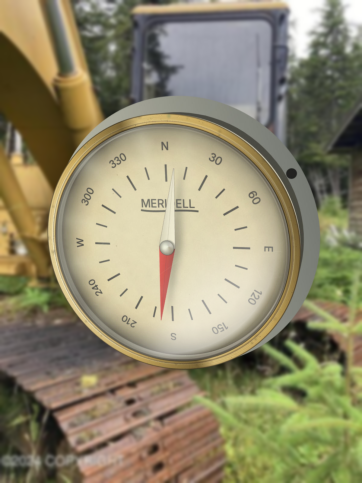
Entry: 187.5
